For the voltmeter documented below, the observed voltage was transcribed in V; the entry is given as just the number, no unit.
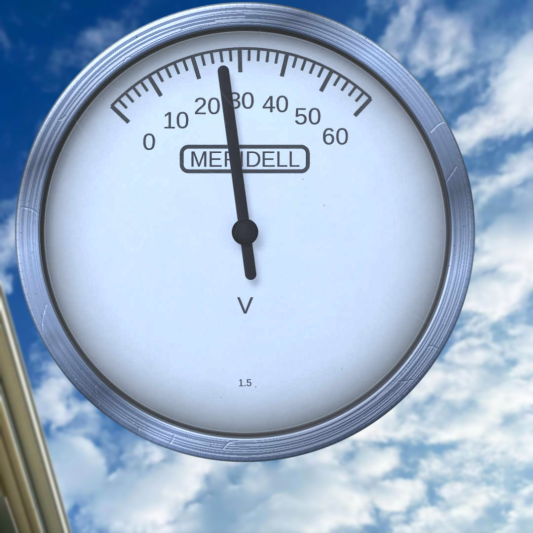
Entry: 26
